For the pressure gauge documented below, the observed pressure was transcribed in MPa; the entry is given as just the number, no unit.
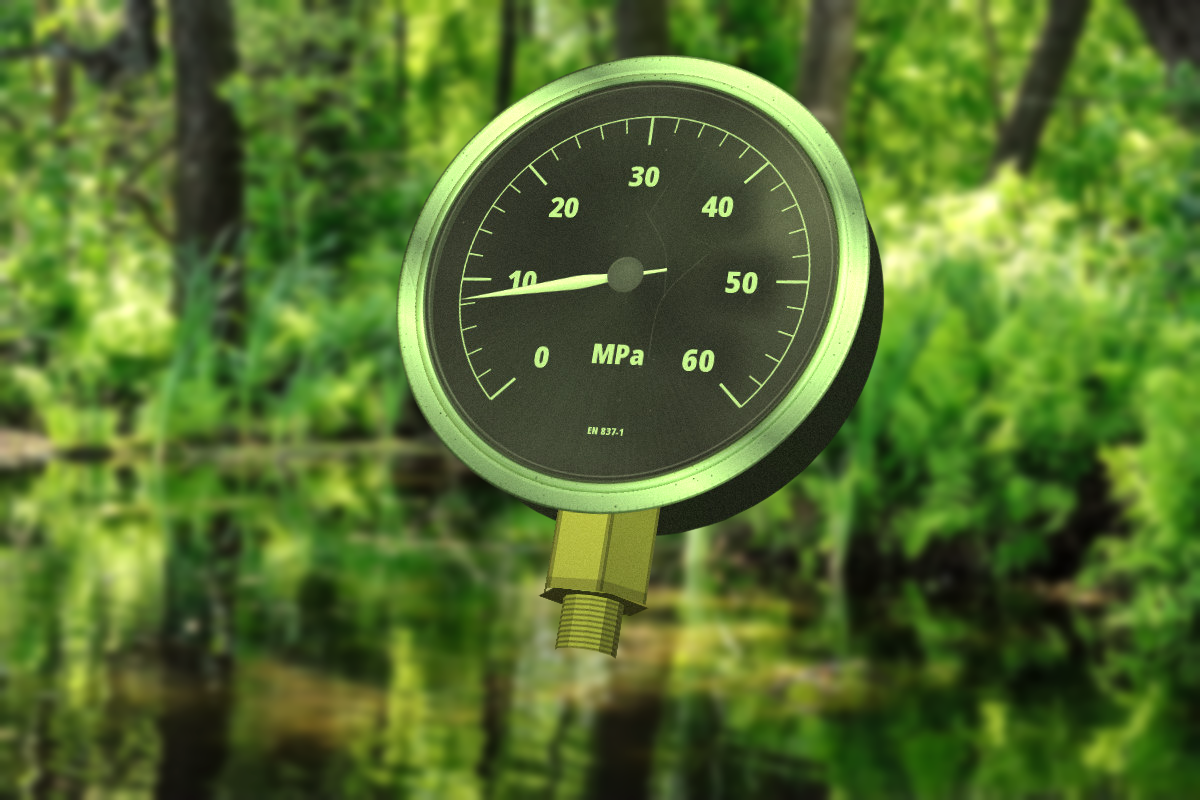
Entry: 8
